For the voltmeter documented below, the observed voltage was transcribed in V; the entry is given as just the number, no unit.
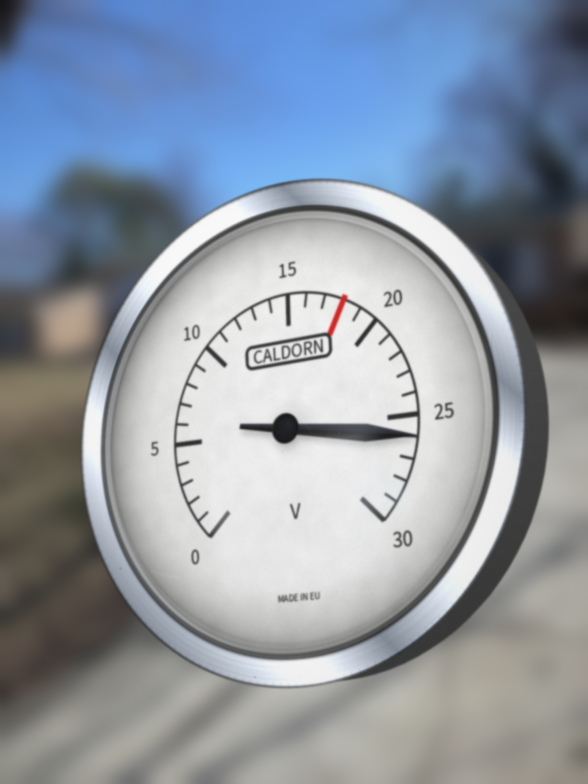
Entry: 26
